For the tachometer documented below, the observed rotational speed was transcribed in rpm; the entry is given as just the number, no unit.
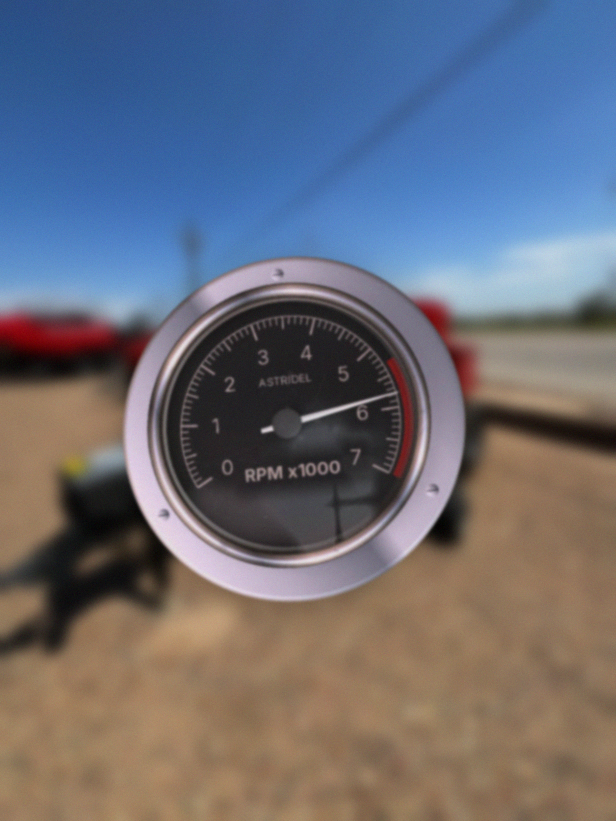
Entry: 5800
